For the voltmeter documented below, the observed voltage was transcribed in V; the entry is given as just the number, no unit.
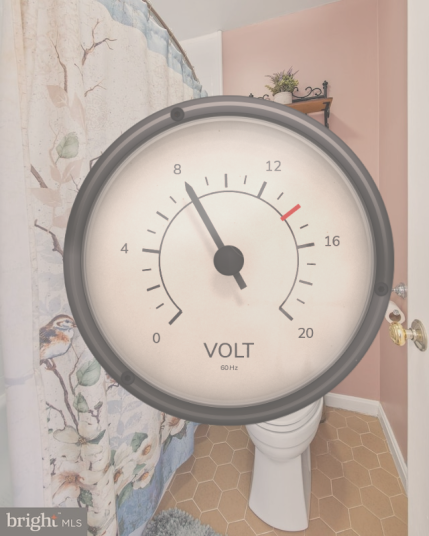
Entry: 8
